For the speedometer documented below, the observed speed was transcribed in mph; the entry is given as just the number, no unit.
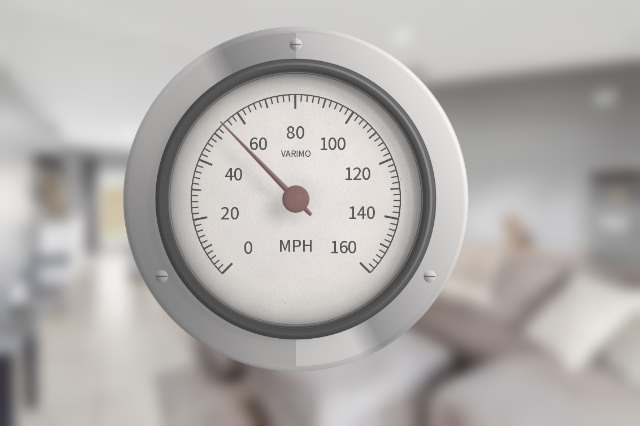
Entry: 54
